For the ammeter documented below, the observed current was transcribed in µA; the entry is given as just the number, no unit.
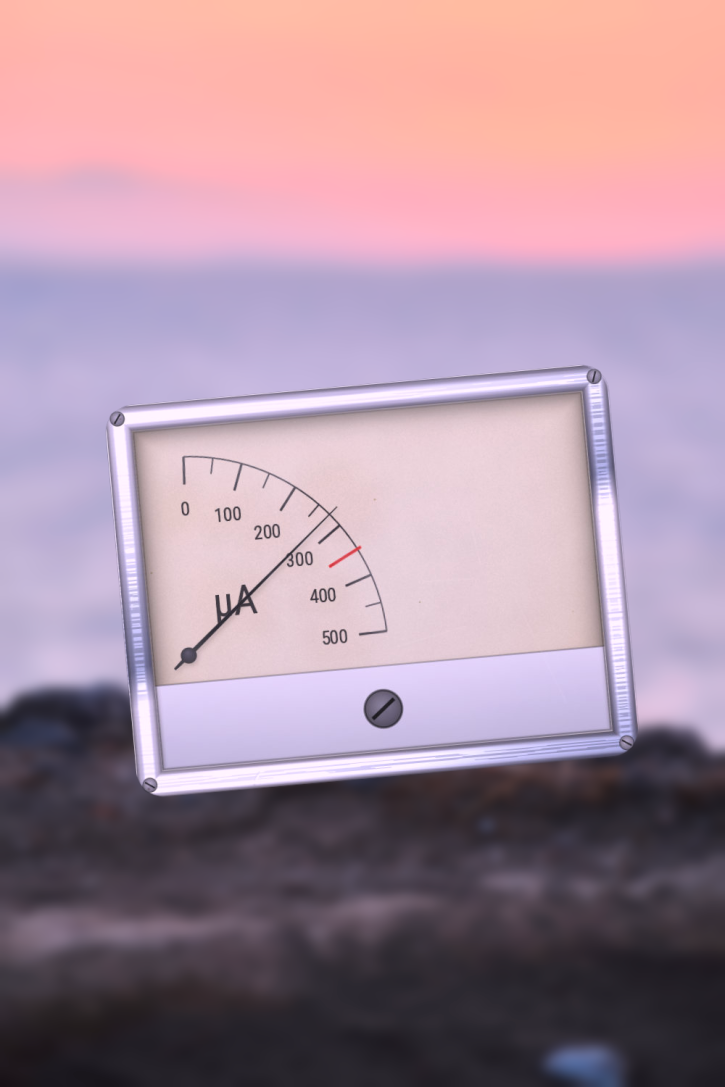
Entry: 275
